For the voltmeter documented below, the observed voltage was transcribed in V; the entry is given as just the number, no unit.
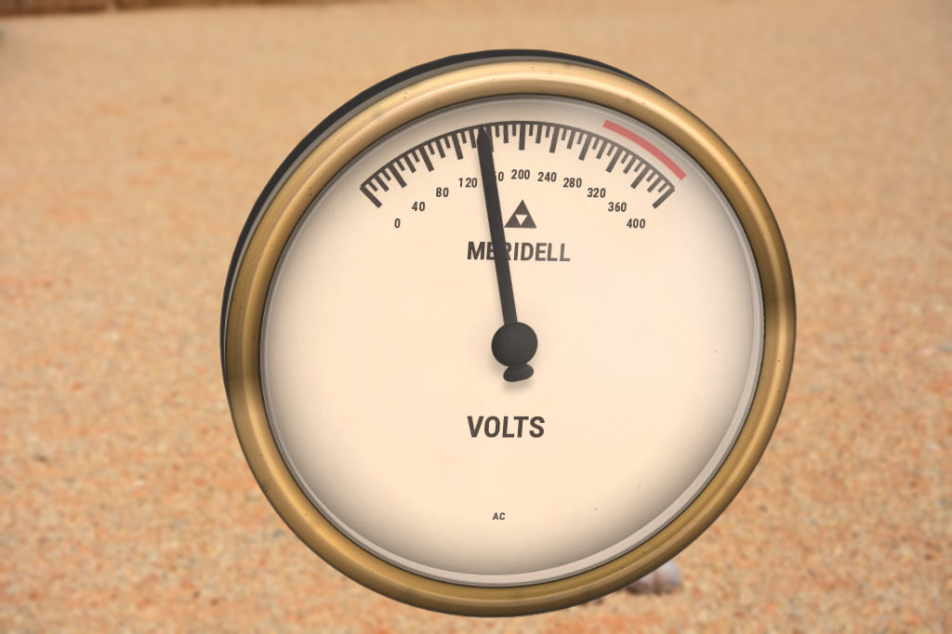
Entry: 150
